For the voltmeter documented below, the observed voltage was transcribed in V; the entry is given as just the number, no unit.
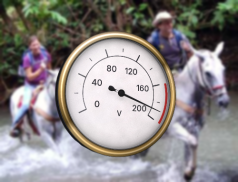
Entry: 190
